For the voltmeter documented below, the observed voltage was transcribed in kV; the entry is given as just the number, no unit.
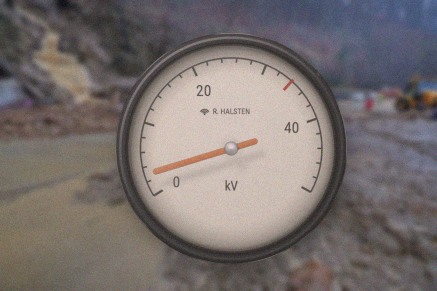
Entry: 3
